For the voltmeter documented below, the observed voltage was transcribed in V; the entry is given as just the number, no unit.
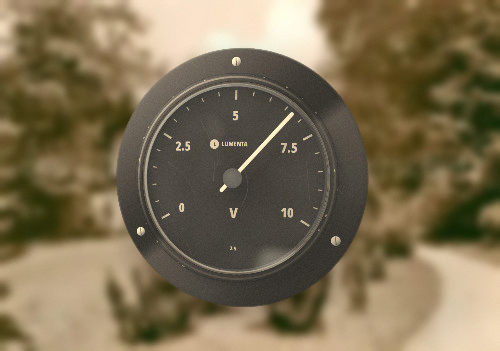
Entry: 6.75
